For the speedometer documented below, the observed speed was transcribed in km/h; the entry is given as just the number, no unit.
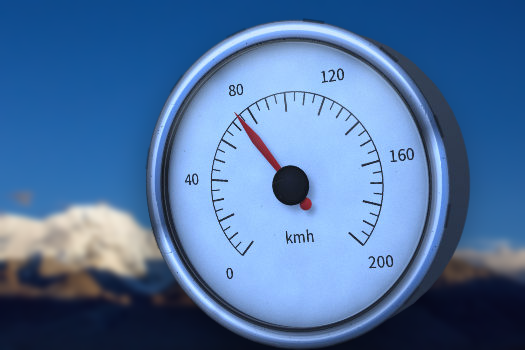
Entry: 75
